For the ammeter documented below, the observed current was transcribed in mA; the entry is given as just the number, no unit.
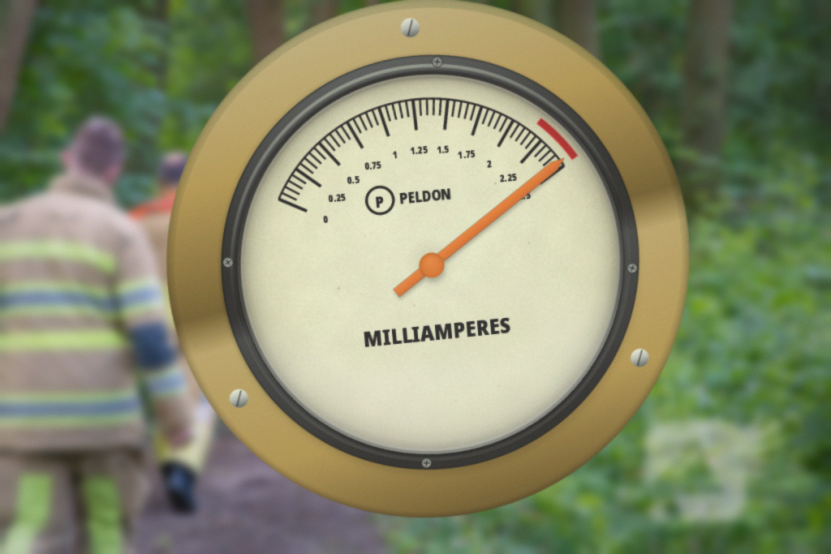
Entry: 2.45
